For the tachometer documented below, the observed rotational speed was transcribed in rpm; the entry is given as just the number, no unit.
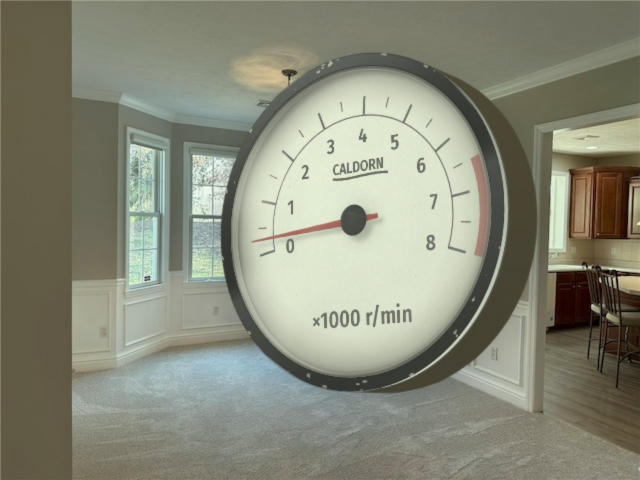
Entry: 250
